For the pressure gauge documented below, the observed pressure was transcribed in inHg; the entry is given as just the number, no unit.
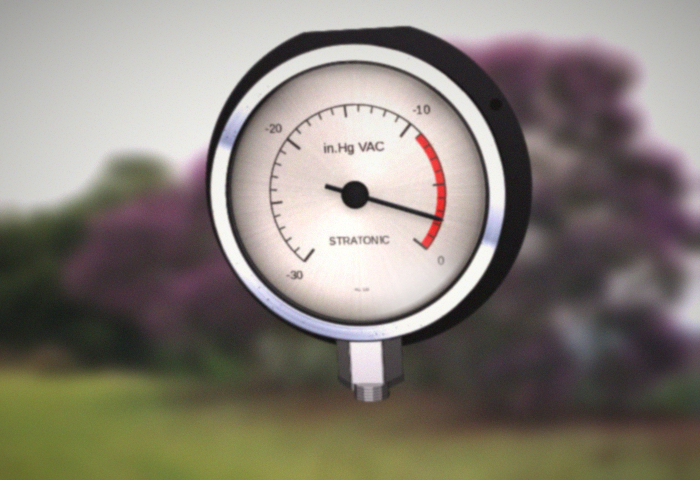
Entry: -2.5
